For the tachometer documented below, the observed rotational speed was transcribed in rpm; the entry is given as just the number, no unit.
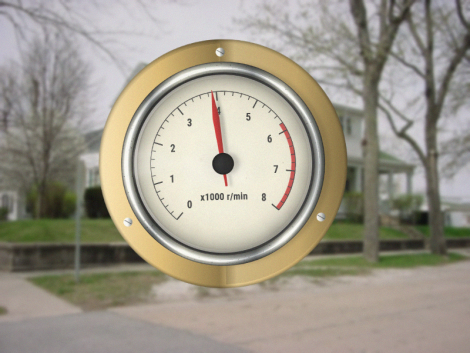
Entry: 3900
